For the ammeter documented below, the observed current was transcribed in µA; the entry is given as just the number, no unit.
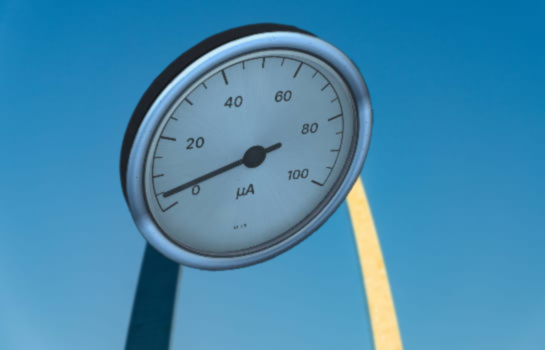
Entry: 5
